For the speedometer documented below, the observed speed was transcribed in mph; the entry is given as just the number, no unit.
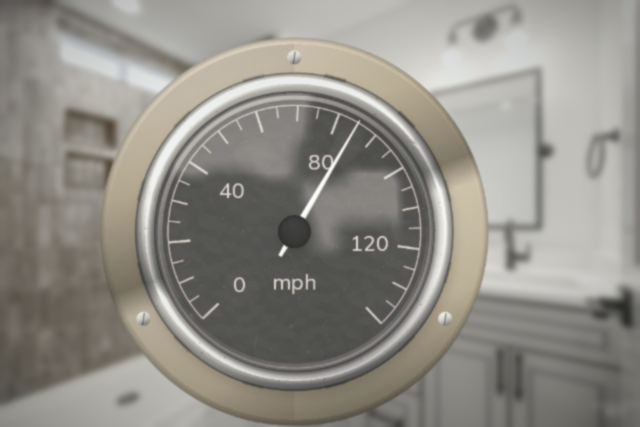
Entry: 85
